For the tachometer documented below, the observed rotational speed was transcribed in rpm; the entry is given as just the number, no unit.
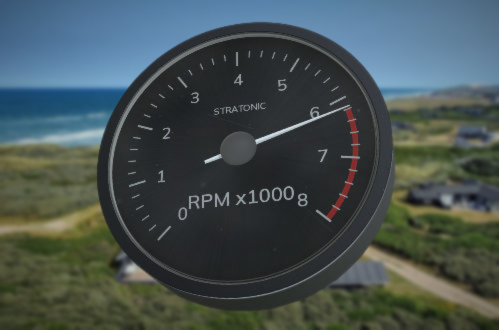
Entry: 6200
